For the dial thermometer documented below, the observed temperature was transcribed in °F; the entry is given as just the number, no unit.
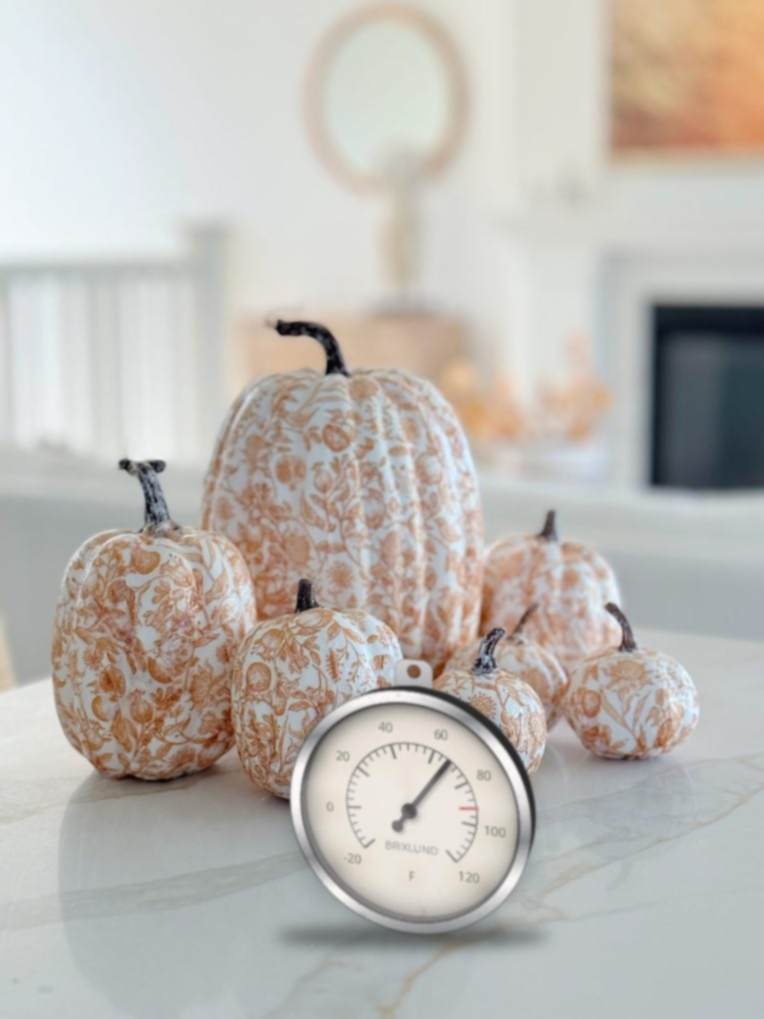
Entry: 68
